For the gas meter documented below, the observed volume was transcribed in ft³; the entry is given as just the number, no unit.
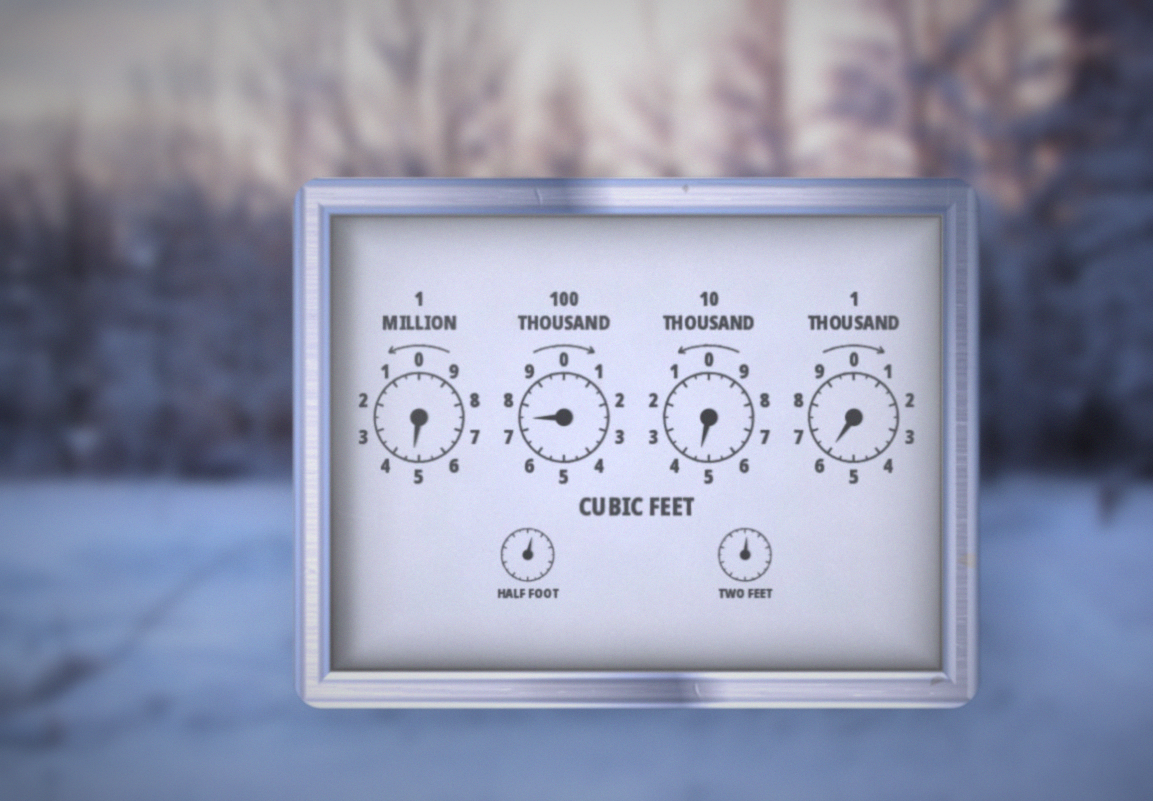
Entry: 474600
